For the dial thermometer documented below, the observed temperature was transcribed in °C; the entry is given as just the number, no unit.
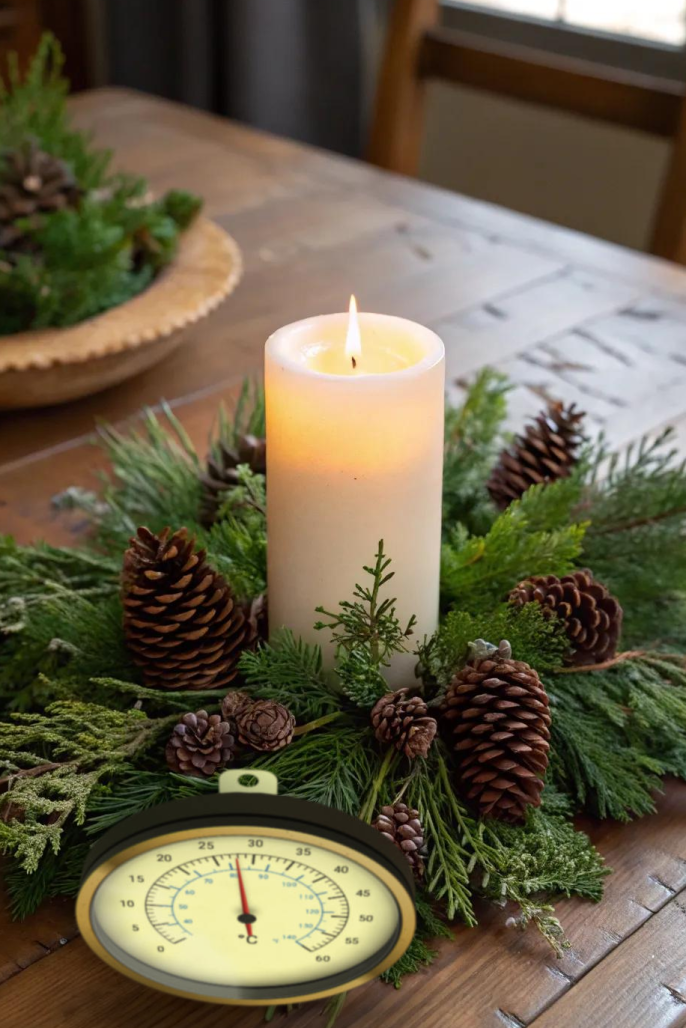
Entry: 28
